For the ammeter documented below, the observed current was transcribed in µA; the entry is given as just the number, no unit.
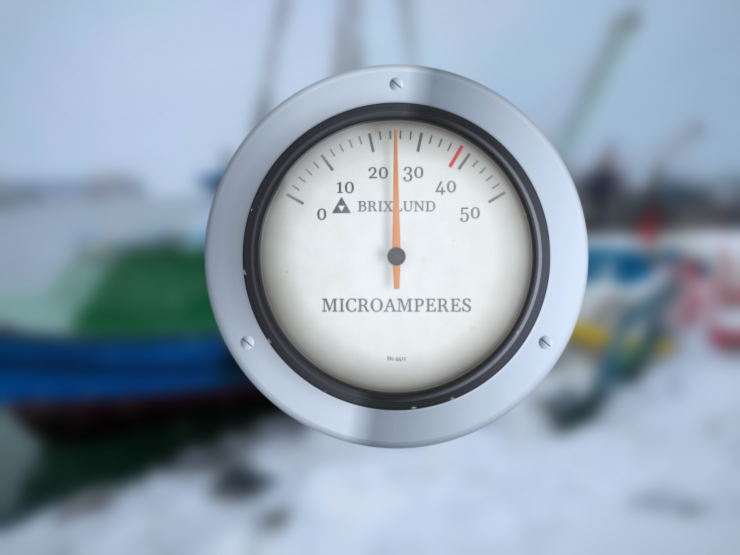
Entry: 25
